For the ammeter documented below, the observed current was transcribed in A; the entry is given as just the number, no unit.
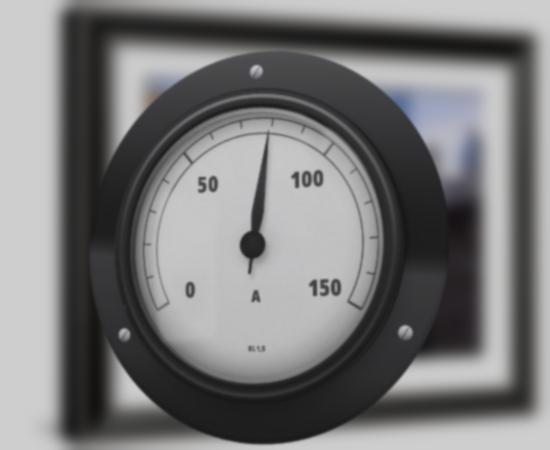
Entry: 80
